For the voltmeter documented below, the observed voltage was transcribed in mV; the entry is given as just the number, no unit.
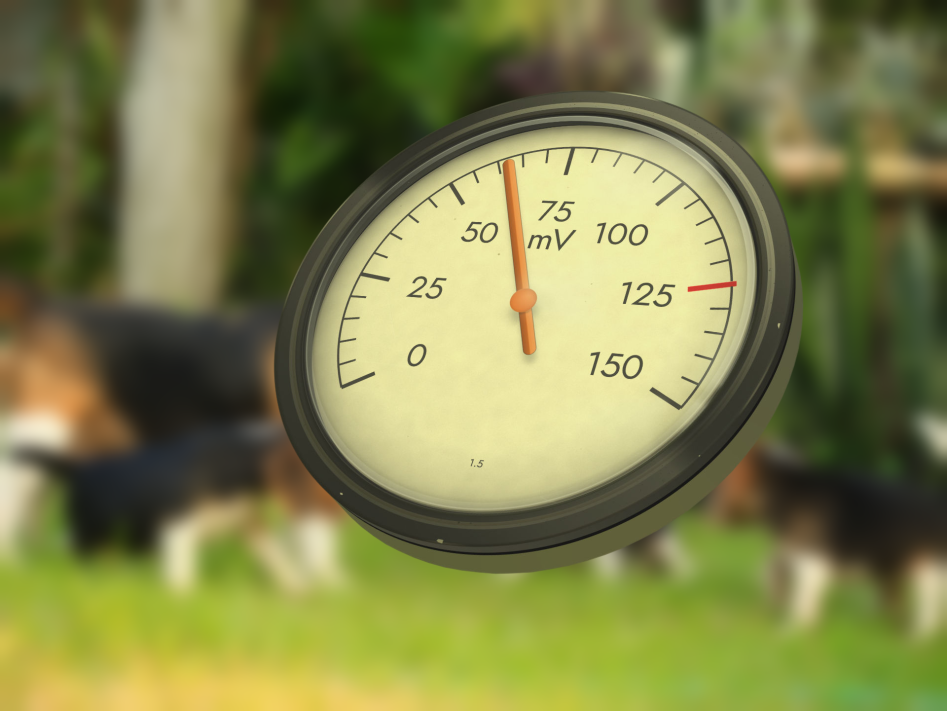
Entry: 62.5
